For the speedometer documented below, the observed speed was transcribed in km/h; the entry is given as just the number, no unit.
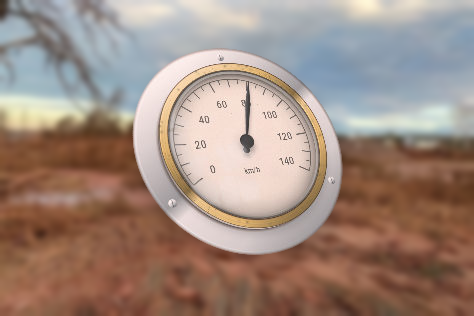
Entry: 80
